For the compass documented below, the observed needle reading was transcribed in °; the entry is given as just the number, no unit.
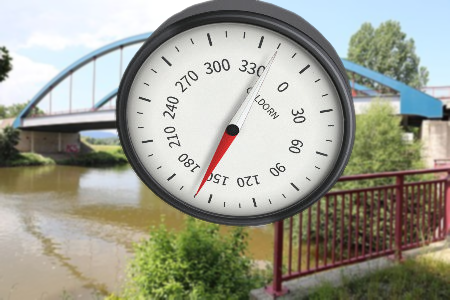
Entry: 160
